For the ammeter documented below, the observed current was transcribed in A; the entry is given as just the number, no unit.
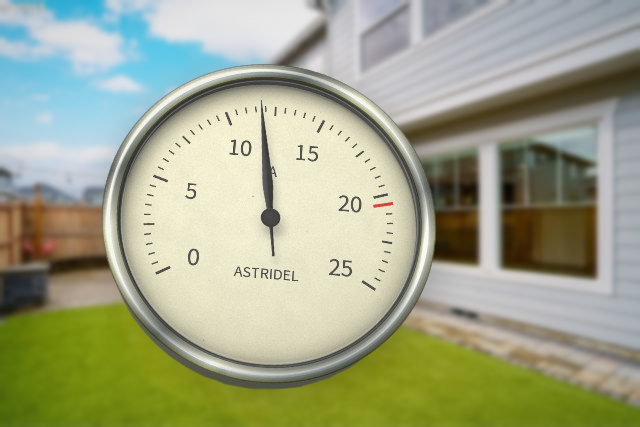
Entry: 11.75
